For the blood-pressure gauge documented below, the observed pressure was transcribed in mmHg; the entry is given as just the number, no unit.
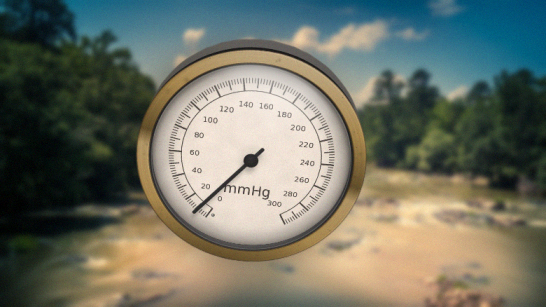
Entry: 10
